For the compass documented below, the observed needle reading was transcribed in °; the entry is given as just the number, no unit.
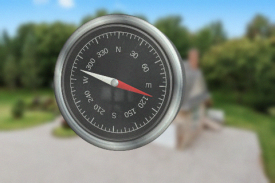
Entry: 105
